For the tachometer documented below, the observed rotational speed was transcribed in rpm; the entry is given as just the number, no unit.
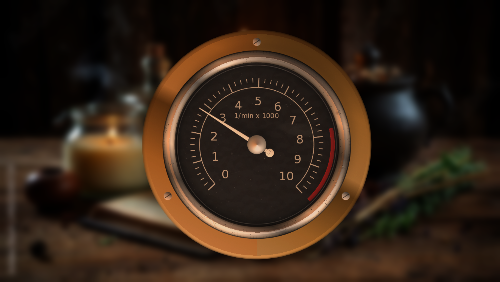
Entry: 2800
